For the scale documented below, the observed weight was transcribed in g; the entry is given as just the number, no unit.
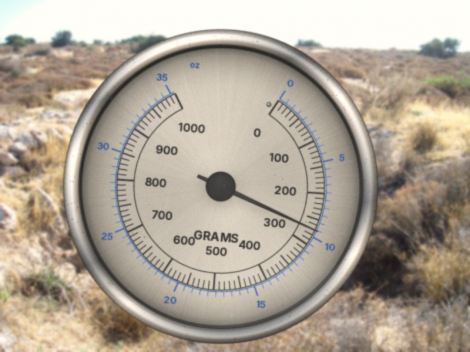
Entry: 270
